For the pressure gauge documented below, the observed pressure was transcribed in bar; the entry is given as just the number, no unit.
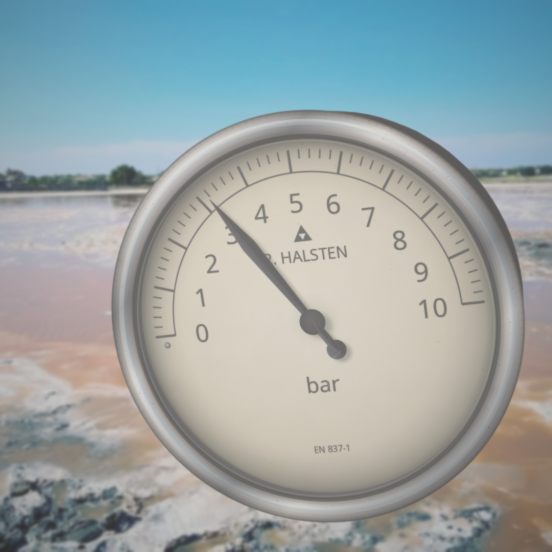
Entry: 3.2
